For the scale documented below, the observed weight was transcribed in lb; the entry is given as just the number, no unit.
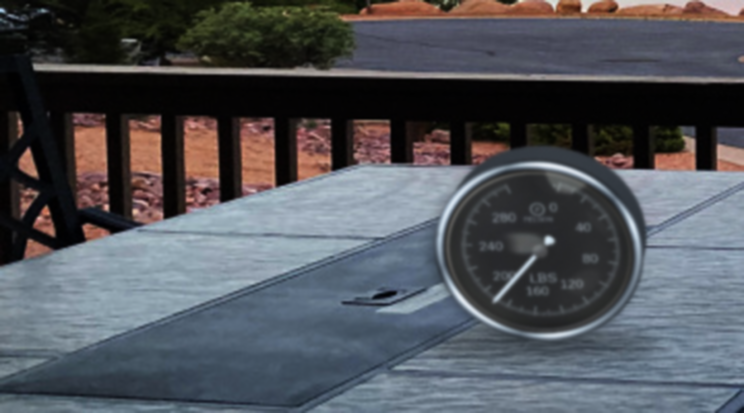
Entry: 190
